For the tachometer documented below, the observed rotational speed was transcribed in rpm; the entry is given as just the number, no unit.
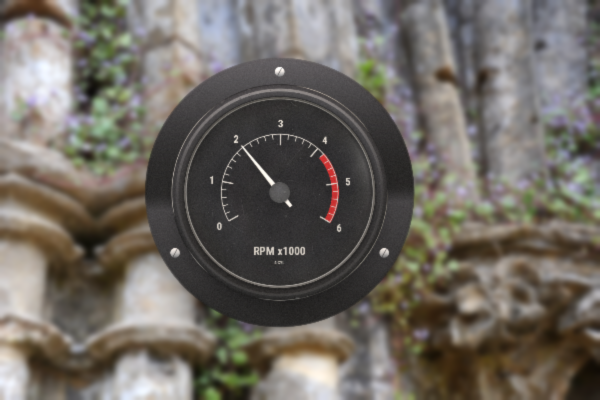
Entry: 2000
